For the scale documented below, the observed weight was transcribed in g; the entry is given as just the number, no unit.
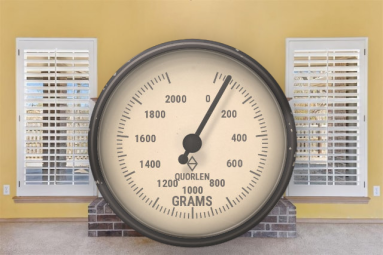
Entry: 60
